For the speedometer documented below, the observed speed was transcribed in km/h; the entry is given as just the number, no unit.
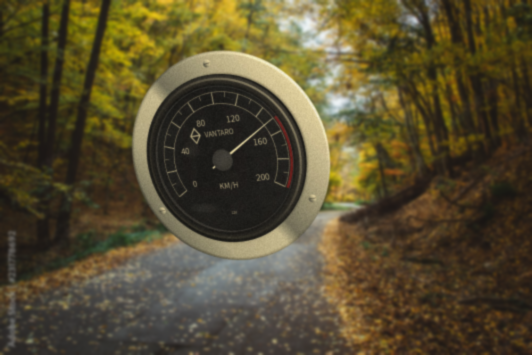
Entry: 150
